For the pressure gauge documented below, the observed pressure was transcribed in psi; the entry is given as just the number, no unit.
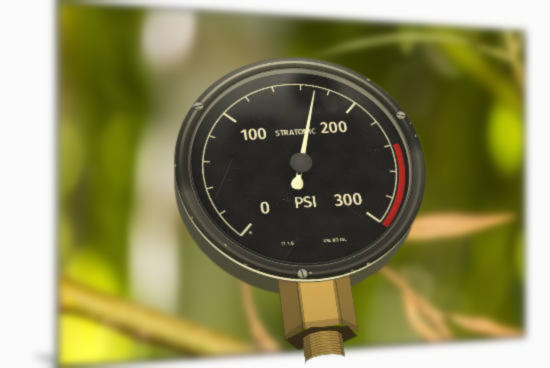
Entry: 170
